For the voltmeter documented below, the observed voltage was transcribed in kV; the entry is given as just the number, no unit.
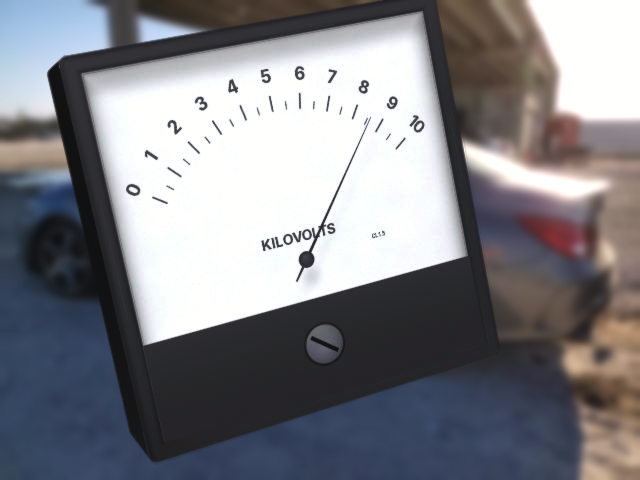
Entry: 8.5
